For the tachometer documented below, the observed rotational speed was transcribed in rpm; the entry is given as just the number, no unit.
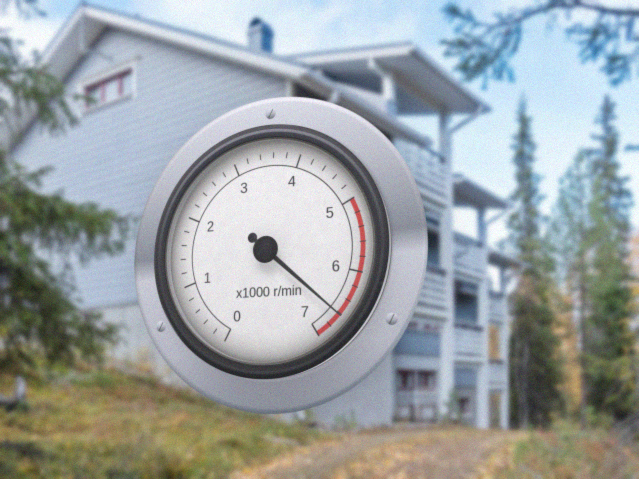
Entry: 6600
